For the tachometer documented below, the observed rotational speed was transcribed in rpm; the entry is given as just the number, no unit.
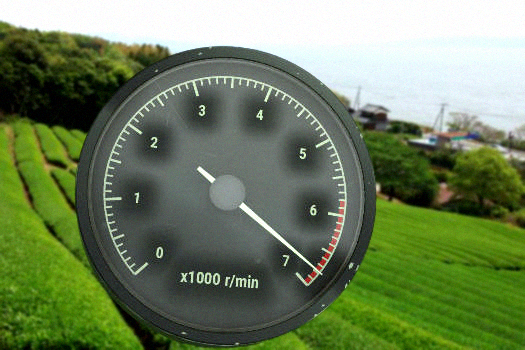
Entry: 6800
